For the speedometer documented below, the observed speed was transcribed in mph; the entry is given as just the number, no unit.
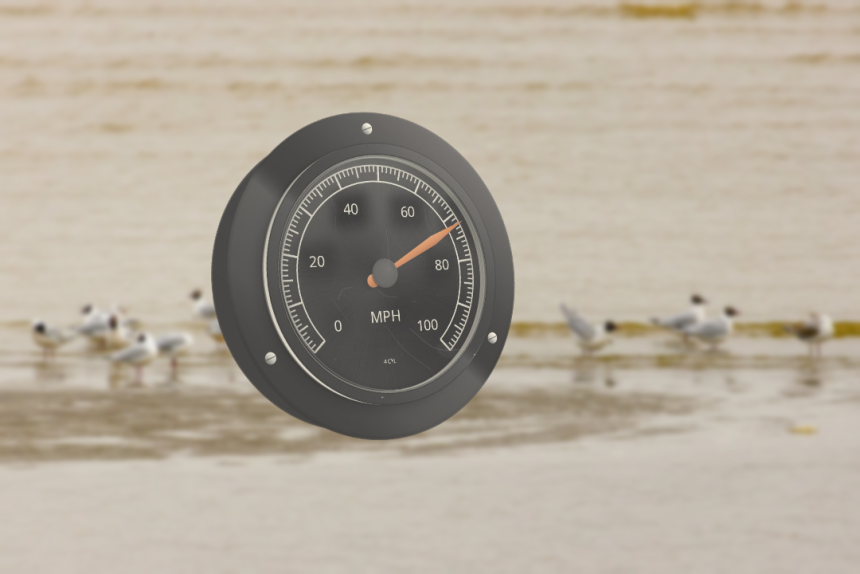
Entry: 72
